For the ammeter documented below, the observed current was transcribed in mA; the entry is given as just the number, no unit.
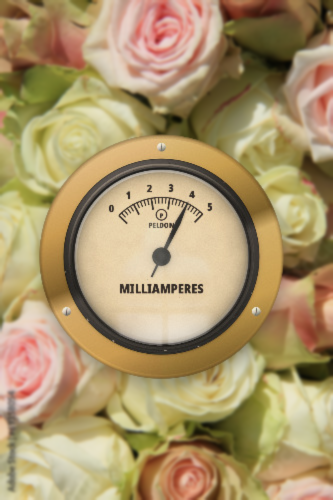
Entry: 4
